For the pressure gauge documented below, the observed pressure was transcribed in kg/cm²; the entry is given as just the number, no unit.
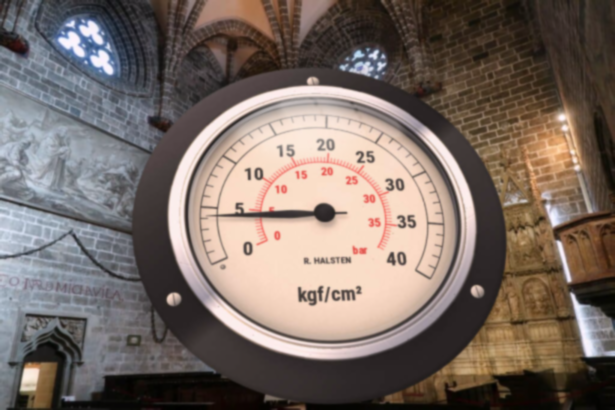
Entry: 4
